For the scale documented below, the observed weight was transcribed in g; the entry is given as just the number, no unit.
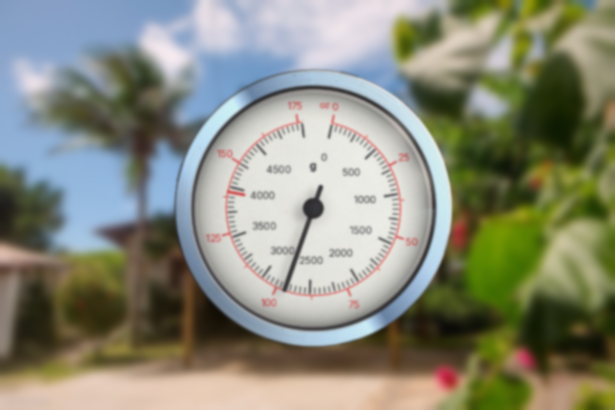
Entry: 2750
